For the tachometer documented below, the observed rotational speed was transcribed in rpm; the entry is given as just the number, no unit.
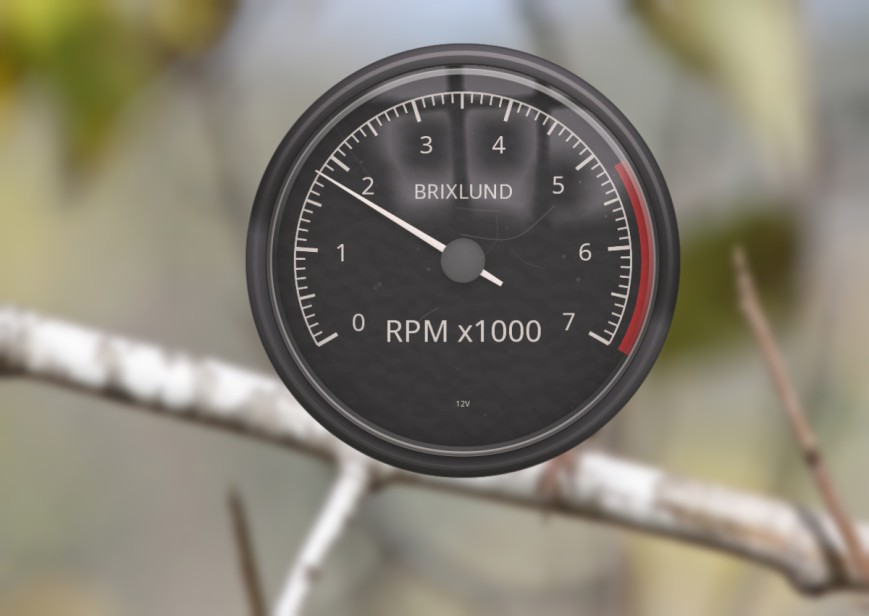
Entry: 1800
